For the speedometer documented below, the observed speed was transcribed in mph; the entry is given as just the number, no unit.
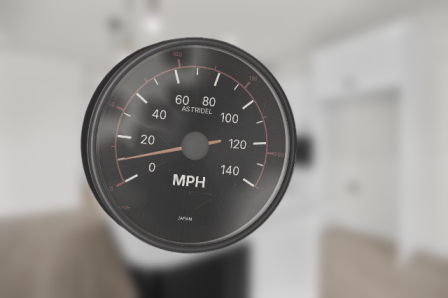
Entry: 10
